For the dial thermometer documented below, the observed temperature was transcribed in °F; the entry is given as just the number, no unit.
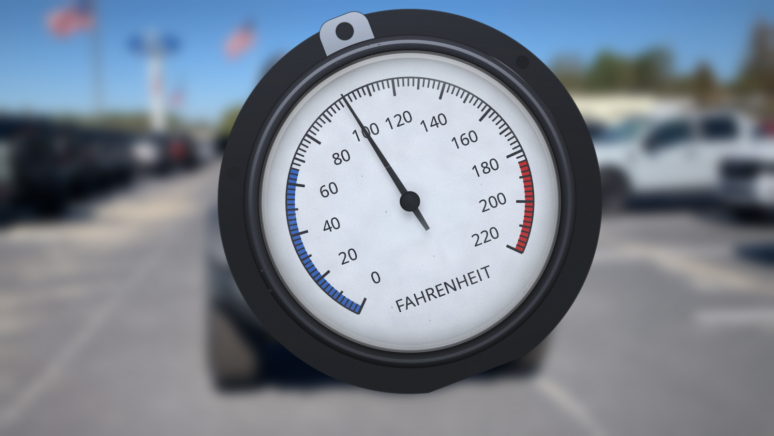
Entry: 100
